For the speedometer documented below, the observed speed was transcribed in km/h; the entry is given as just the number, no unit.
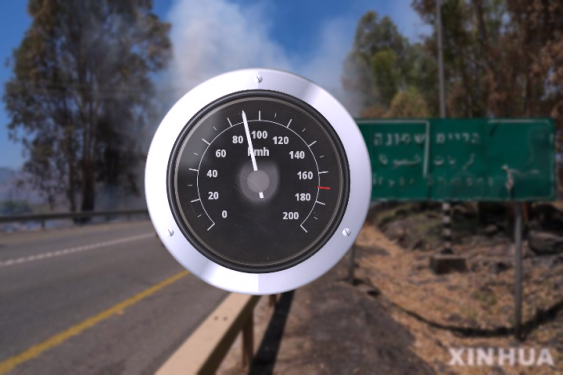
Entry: 90
